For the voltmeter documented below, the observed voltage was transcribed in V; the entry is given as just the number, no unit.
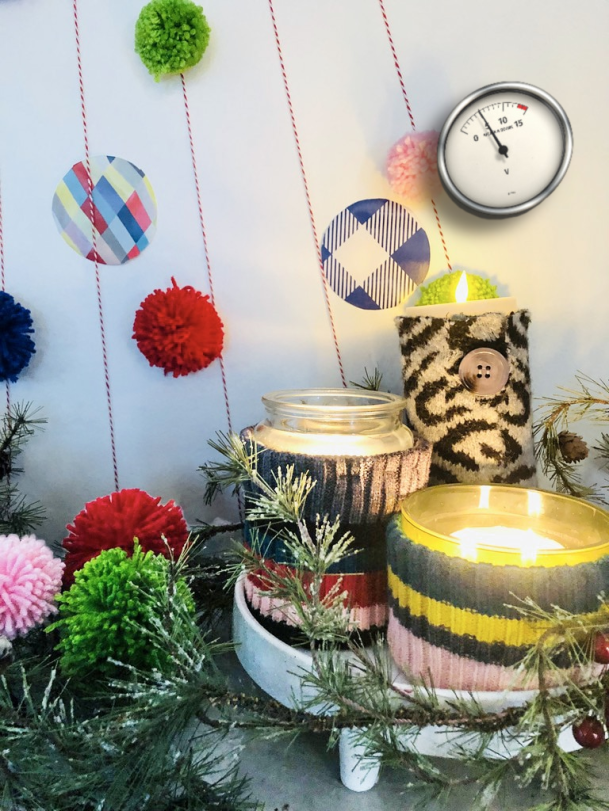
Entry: 5
